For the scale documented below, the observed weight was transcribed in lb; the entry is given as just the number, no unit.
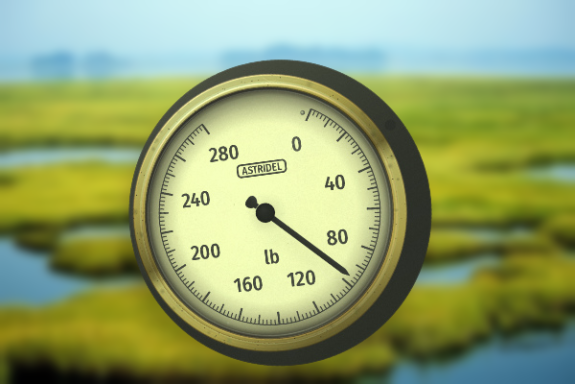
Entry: 96
